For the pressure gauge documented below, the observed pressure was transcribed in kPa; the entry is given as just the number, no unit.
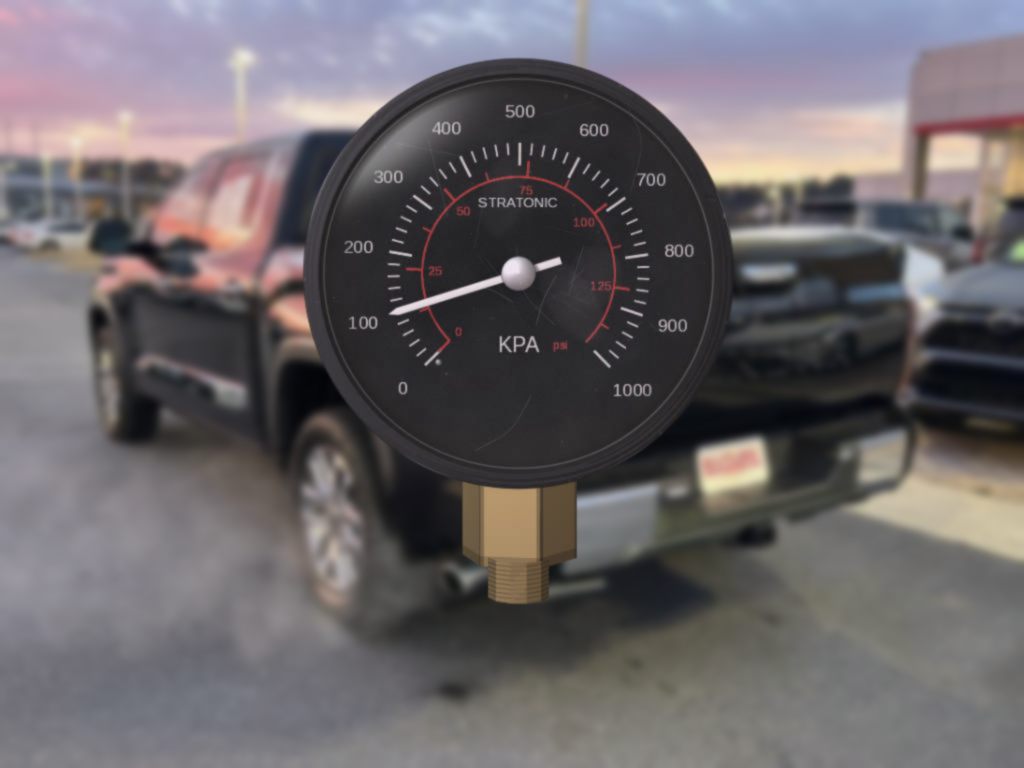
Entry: 100
